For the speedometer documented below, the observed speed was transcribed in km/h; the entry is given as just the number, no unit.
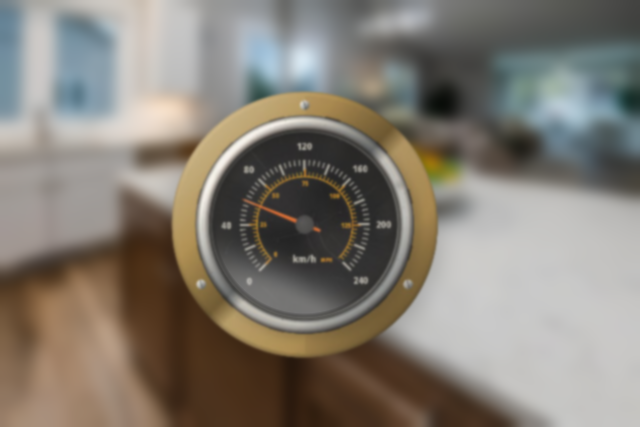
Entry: 60
